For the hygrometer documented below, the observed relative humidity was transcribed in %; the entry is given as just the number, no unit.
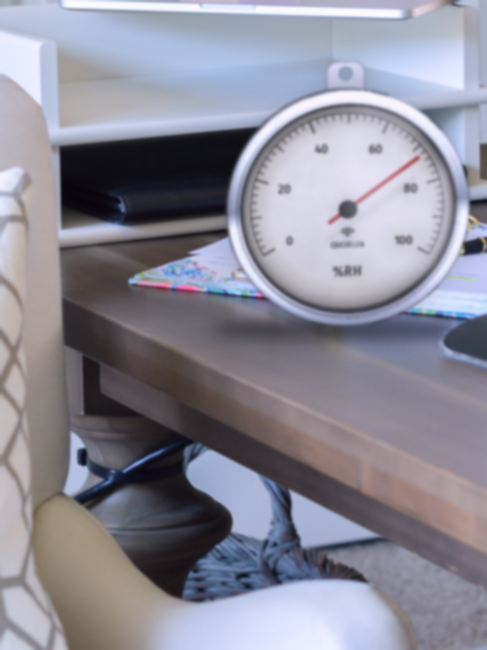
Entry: 72
